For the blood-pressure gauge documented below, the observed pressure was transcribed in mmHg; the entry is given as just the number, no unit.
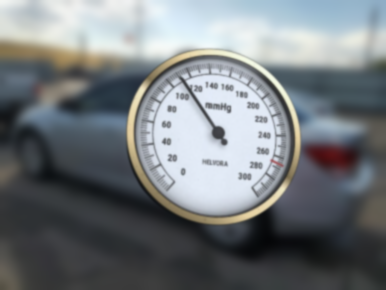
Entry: 110
